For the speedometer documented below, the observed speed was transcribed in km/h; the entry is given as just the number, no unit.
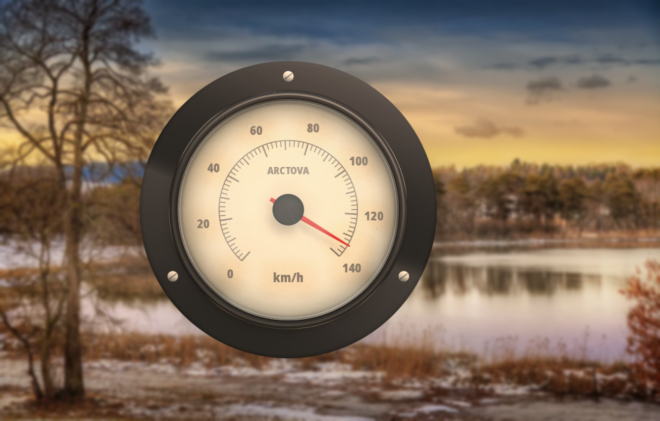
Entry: 134
